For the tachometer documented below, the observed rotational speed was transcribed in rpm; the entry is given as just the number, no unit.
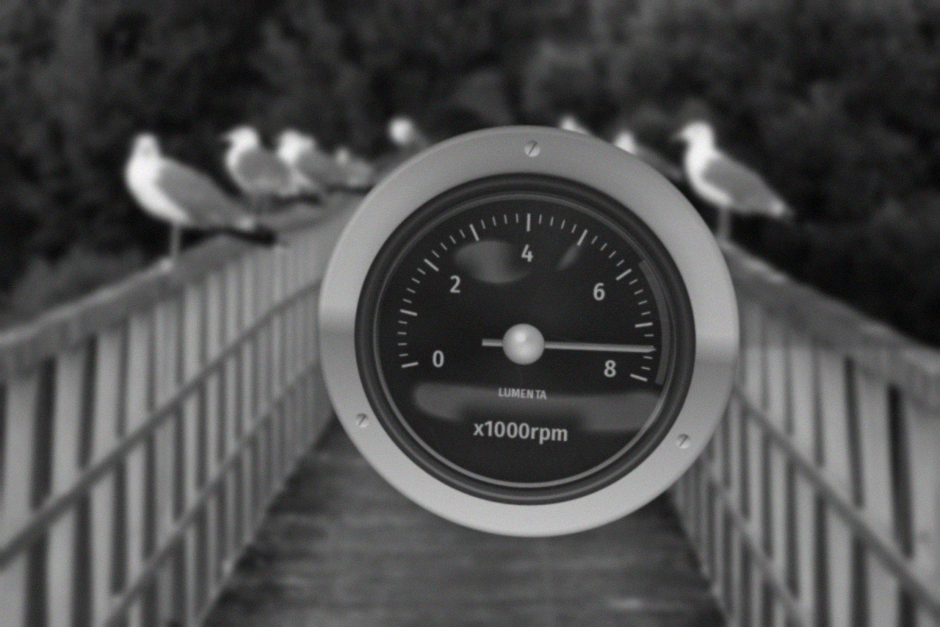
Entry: 7400
